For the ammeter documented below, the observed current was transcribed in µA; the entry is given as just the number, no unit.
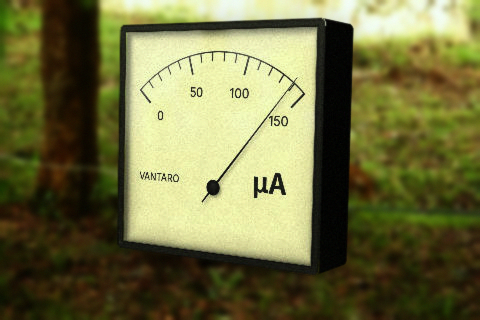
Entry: 140
